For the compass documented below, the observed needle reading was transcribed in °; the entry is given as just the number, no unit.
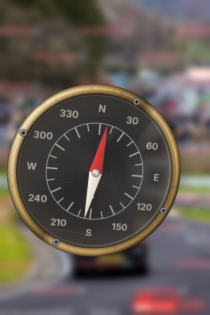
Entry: 7.5
